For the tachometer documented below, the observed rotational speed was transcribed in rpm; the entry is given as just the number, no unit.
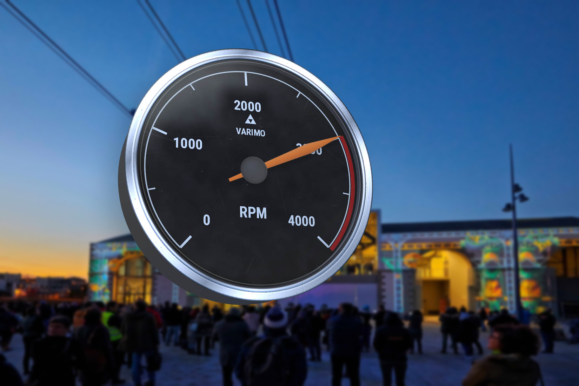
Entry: 3000
